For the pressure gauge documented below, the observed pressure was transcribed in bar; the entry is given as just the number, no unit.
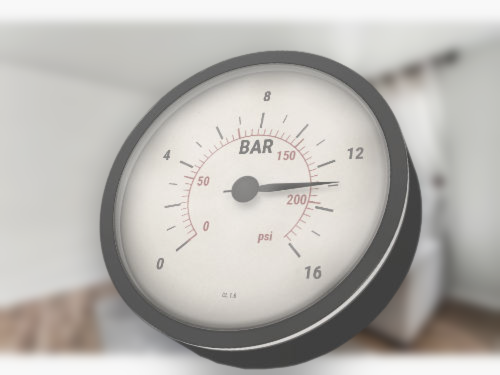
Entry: 13
